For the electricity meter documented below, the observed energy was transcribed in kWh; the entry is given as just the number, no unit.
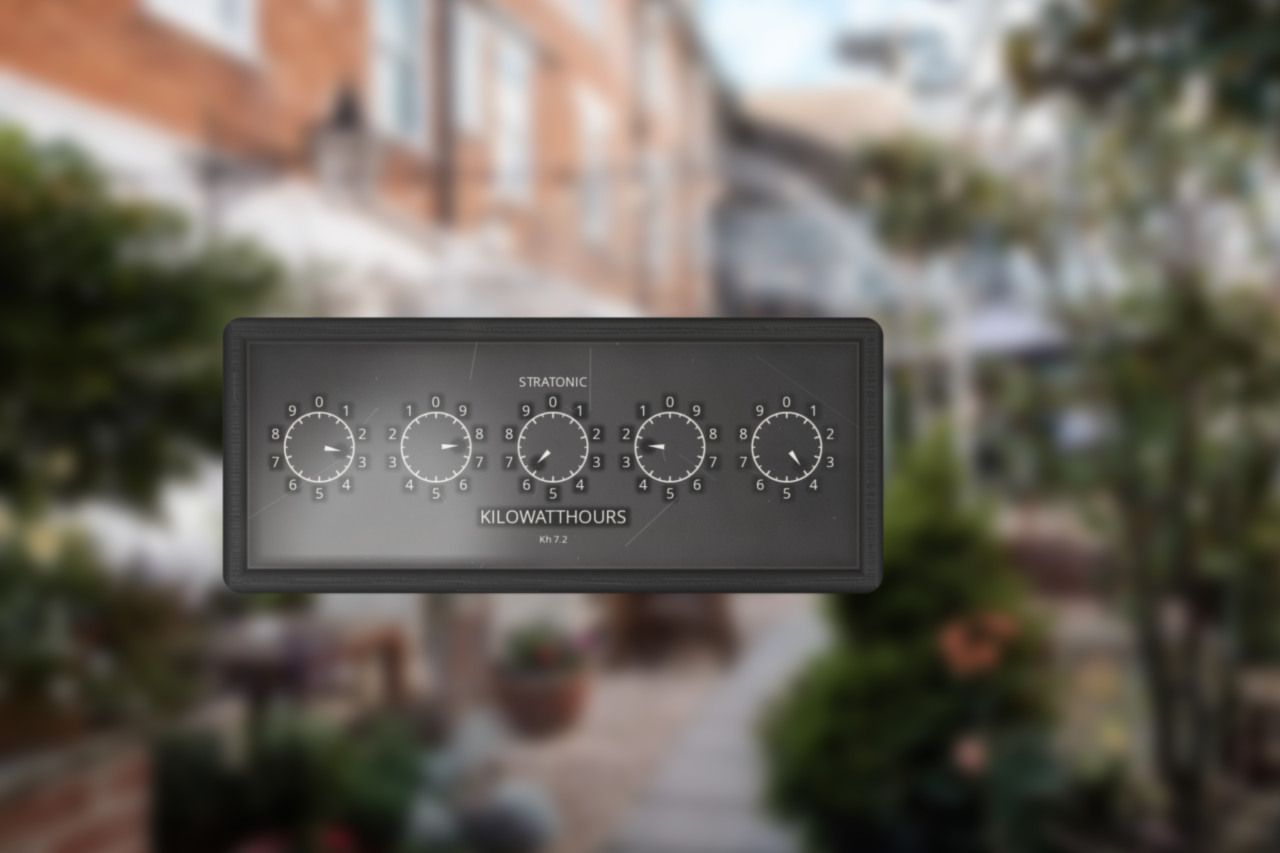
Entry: 27624
